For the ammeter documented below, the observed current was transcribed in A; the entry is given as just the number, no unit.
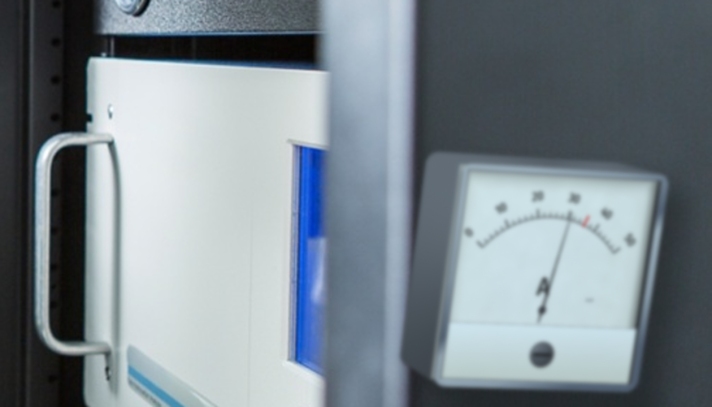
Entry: 30
